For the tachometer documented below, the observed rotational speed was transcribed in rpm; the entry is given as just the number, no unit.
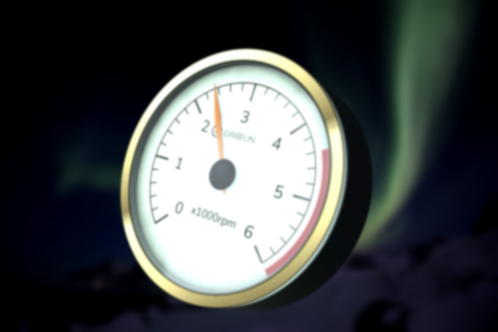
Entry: 2400
